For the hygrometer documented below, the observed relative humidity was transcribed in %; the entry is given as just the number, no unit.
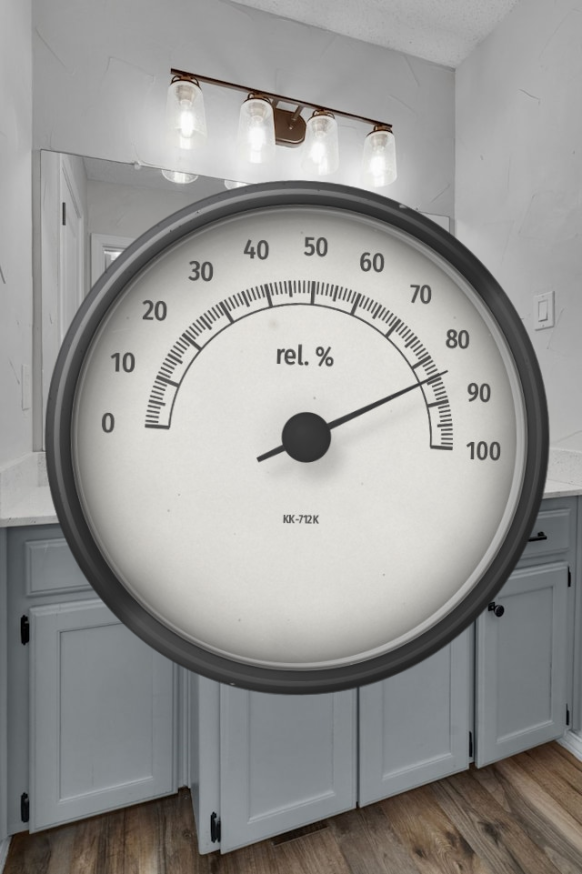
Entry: 84
